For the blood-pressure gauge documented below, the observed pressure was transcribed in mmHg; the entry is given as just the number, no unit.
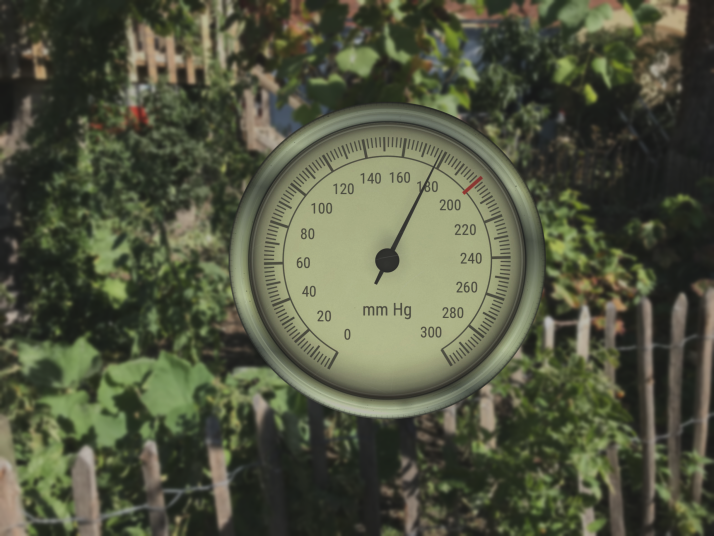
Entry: 178
